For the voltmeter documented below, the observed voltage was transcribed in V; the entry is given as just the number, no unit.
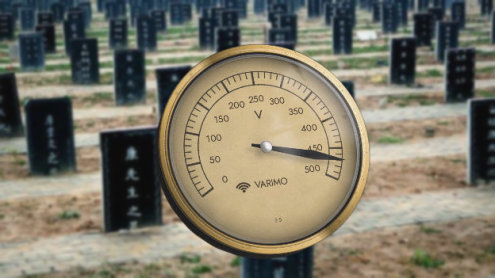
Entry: 470
